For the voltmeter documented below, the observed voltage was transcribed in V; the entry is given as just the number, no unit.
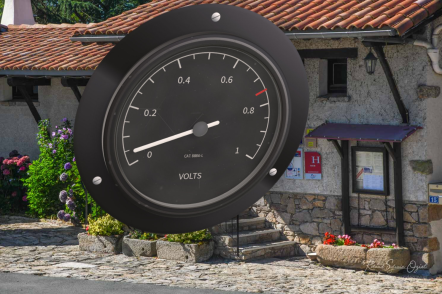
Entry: 0.05
